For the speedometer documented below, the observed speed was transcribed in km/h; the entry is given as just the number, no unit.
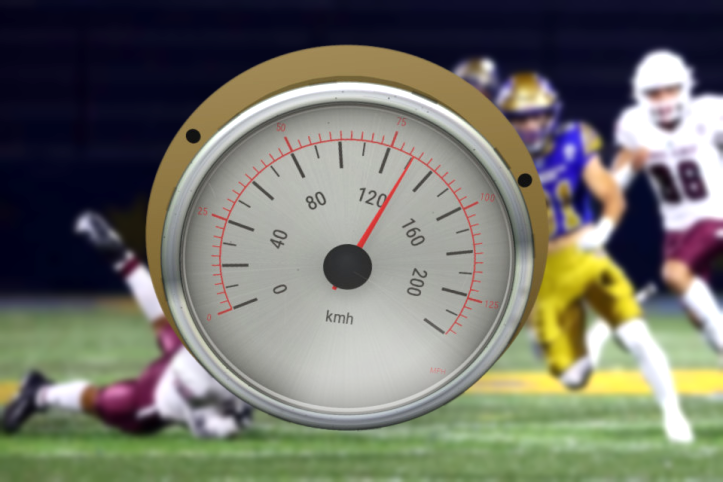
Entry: 130
